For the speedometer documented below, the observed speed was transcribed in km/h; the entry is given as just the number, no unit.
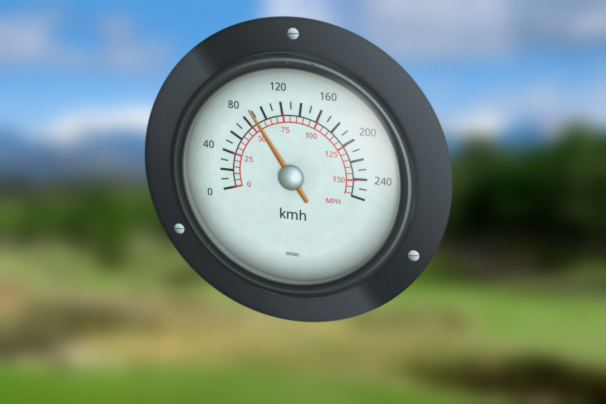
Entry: 90
